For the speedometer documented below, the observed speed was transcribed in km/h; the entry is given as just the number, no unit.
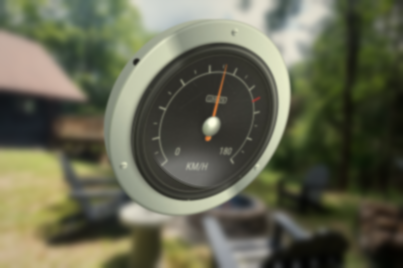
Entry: 90
